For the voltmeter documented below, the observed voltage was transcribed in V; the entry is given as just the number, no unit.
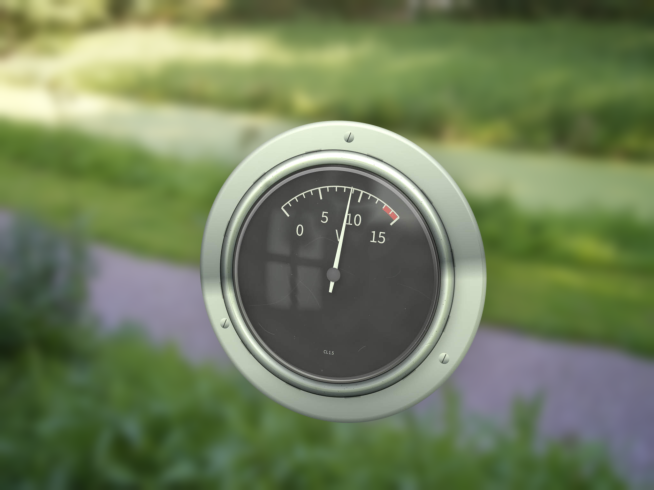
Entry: 9
